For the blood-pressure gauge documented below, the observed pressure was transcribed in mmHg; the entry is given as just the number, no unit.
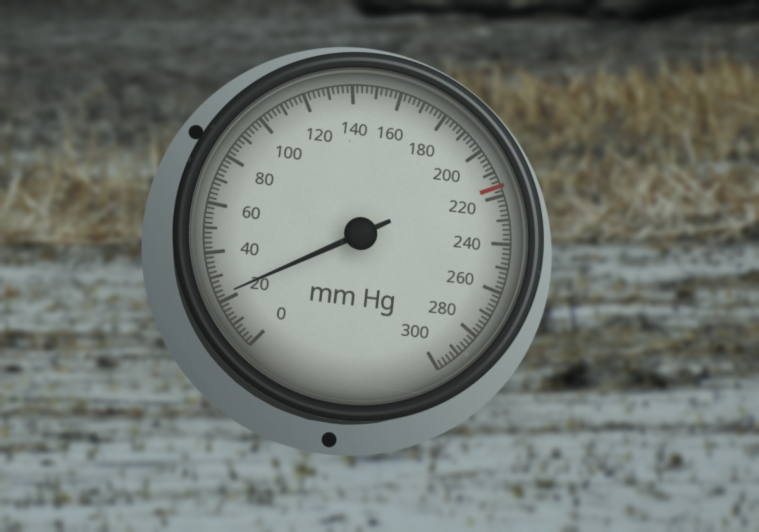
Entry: 22
